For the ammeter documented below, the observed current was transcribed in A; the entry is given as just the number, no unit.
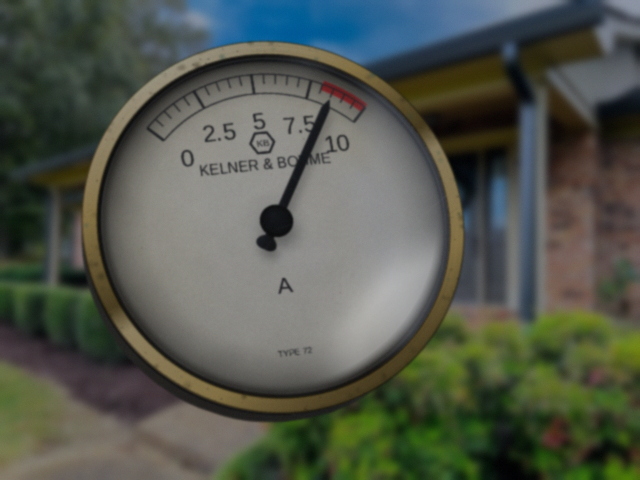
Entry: 8.5
